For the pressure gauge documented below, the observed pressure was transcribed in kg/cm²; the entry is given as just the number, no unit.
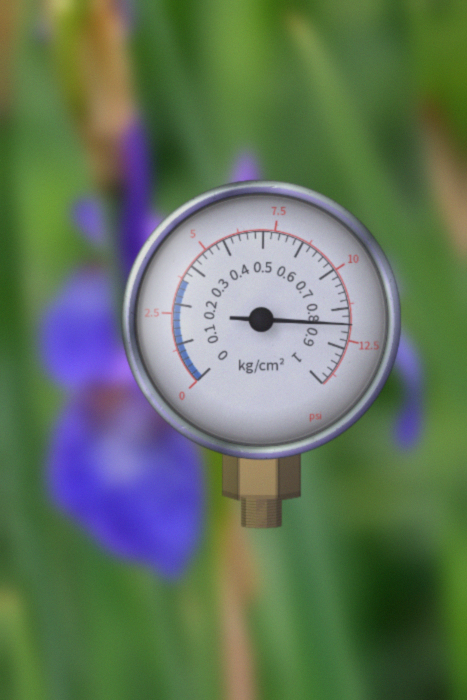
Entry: 0.84
